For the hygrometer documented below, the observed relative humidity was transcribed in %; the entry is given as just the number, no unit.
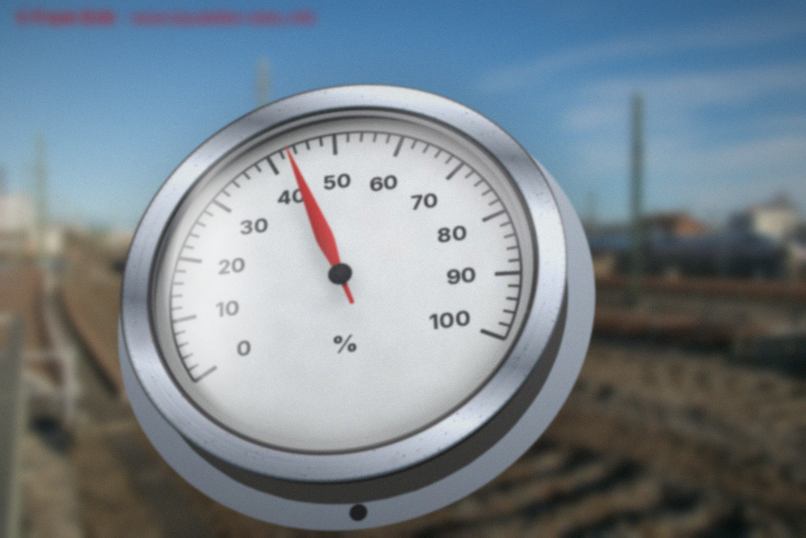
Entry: 43
